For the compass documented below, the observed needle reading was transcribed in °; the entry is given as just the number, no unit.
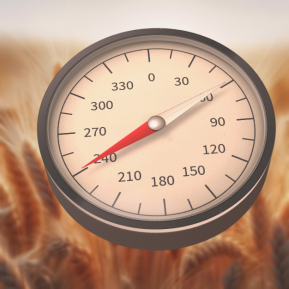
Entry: 240
